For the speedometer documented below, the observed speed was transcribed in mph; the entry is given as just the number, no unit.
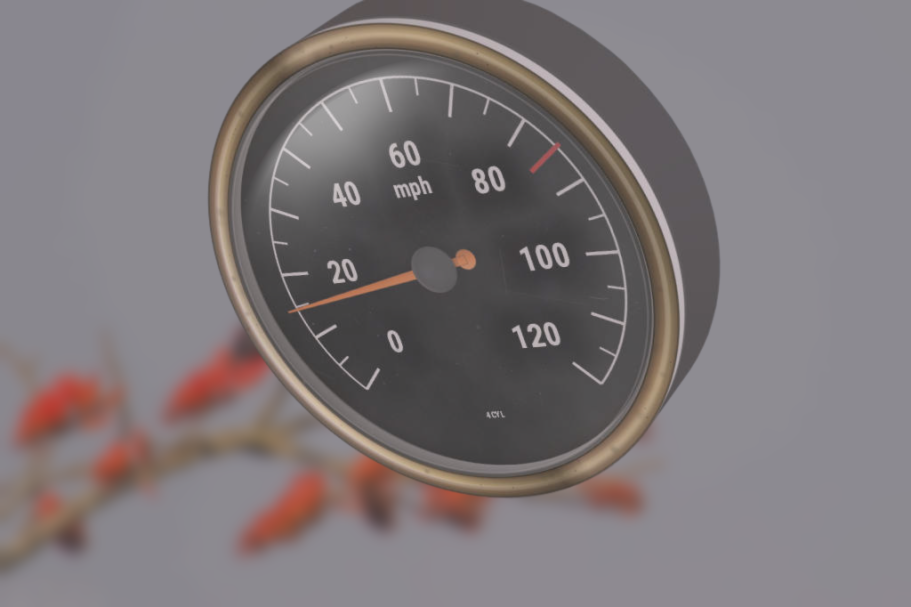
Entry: 15
